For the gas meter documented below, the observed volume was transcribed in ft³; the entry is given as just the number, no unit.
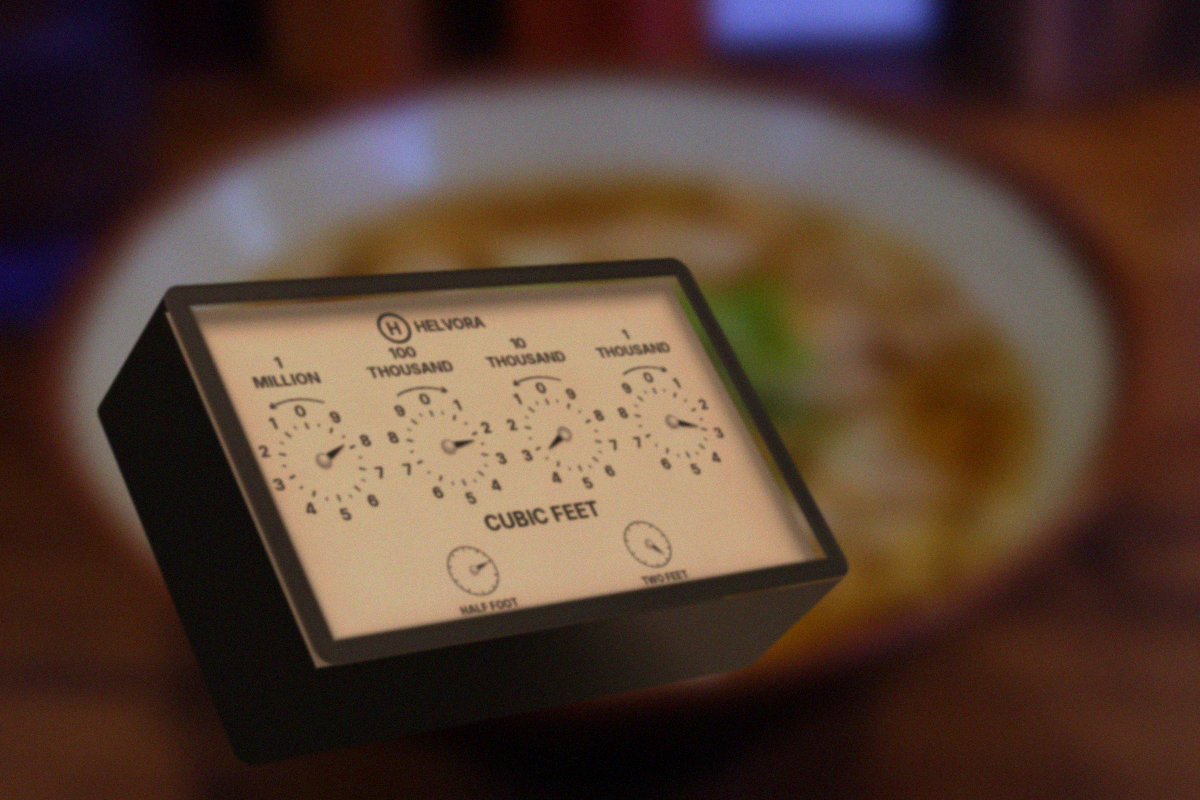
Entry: 823300
